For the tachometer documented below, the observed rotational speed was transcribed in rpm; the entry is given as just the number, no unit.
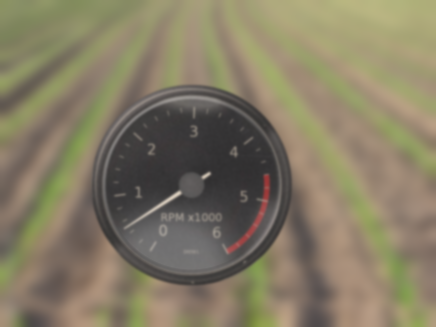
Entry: 500
